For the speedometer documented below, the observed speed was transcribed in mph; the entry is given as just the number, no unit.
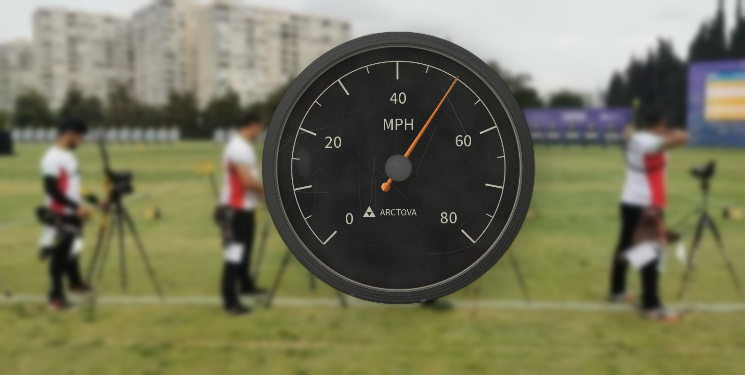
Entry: 50
